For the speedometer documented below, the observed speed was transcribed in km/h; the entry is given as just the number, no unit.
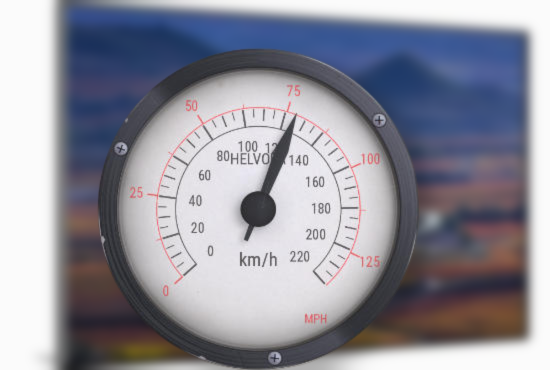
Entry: 125
